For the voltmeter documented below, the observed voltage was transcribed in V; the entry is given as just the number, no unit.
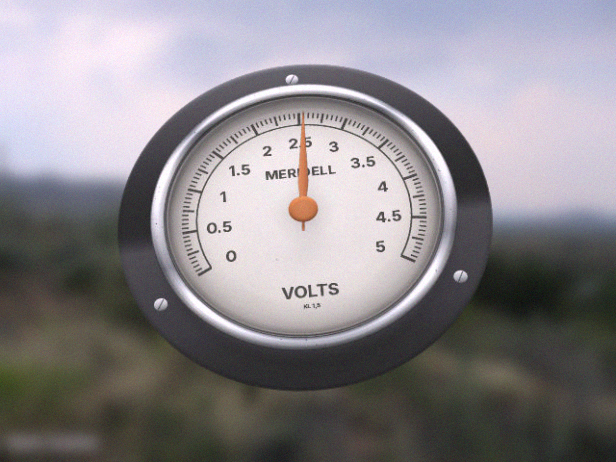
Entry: 2.55
